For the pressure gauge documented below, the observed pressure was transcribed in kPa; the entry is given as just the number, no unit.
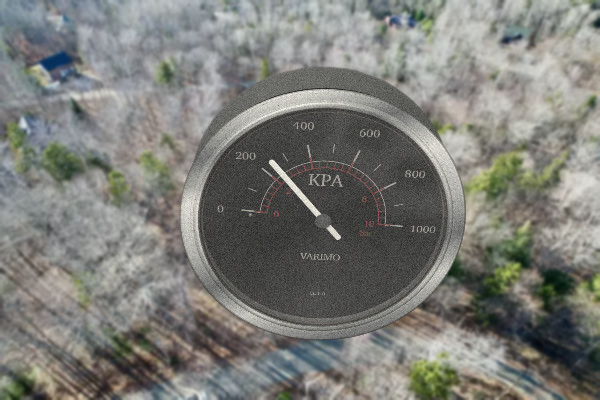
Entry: 250
